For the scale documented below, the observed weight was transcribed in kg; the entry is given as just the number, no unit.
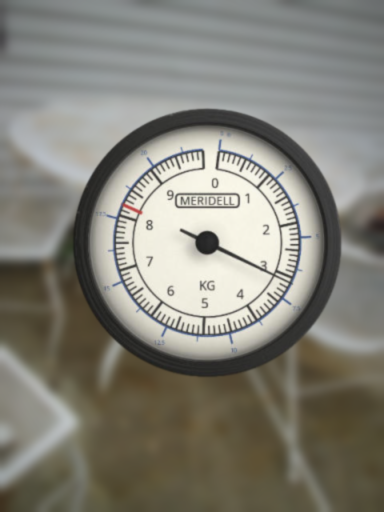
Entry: 3.1
